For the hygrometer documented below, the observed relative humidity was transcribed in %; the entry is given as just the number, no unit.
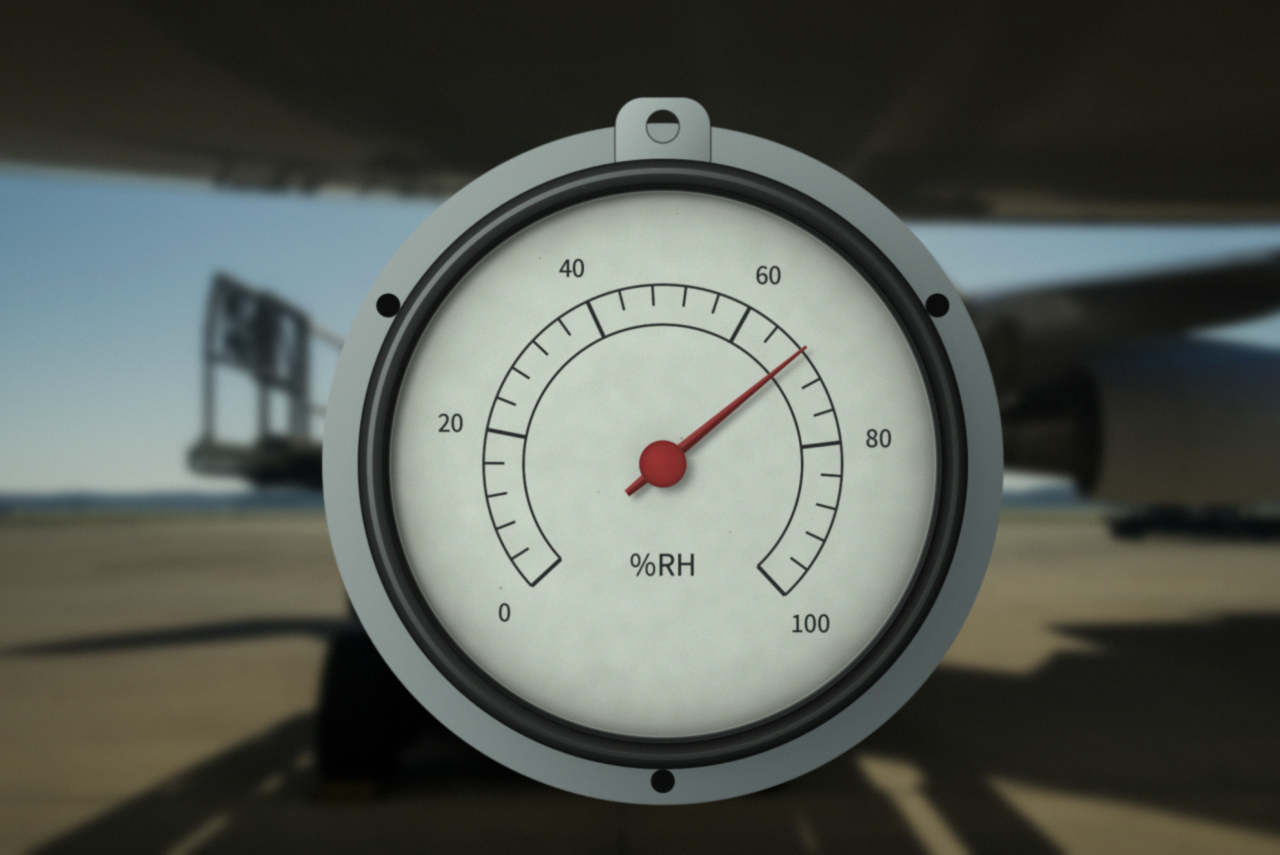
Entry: 68
